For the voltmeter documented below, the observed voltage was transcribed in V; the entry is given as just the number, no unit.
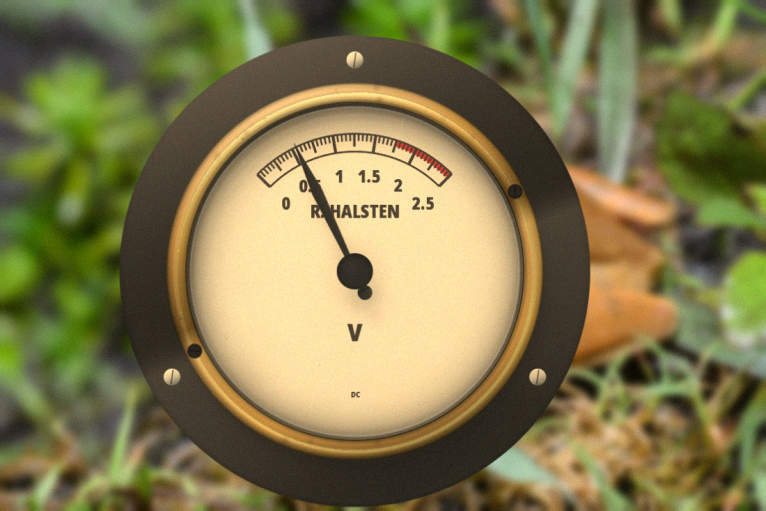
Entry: 0.55
